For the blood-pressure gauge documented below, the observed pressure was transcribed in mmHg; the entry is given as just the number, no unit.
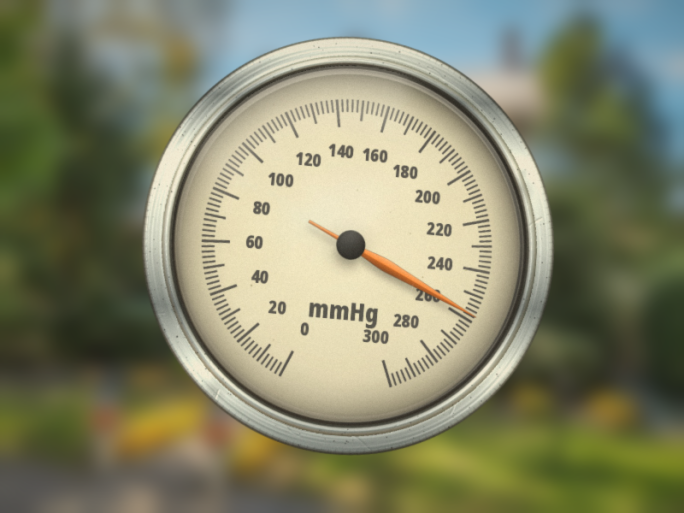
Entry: 258
